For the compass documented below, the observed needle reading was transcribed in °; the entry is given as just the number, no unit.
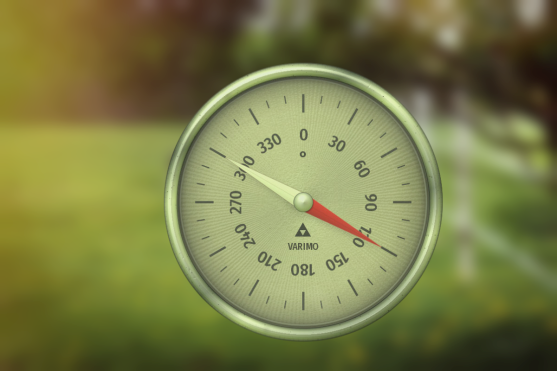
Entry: 120
